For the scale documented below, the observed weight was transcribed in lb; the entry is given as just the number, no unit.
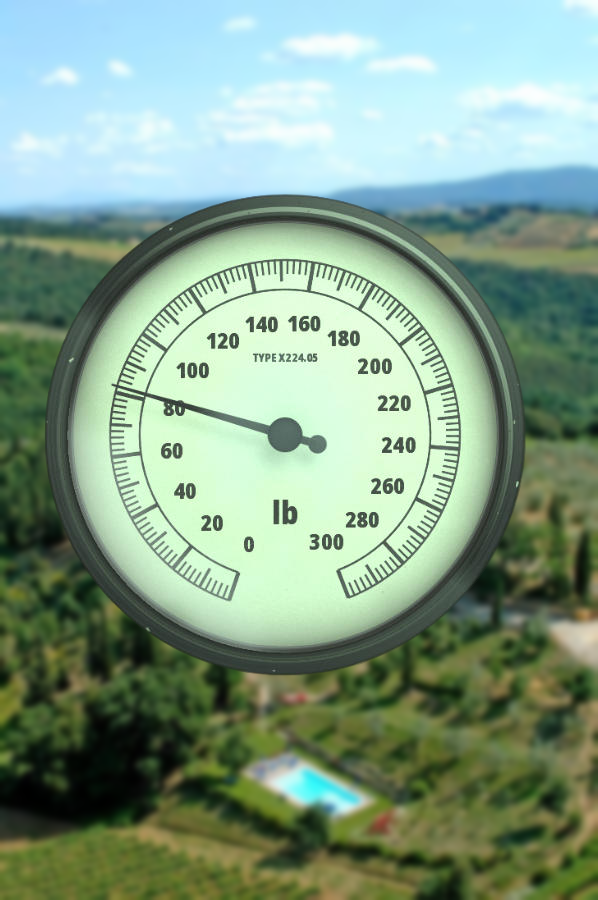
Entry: 82
